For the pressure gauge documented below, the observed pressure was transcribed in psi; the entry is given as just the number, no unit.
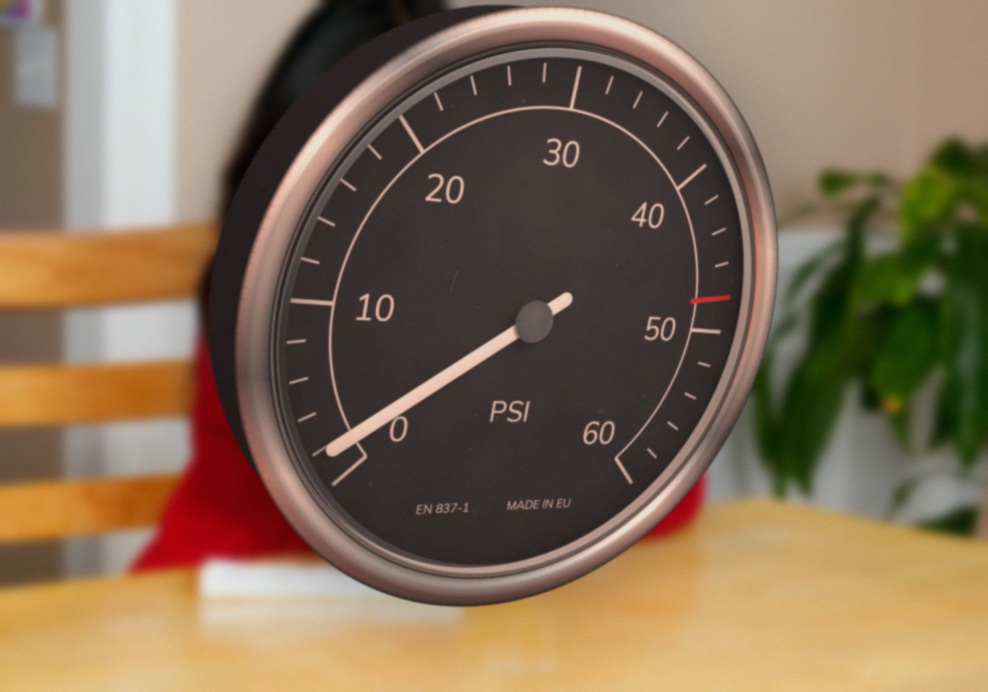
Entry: 2
